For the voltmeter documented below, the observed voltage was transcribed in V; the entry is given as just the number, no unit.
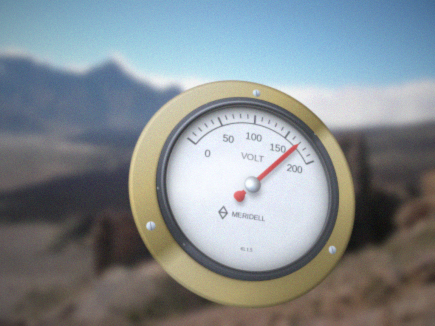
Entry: 170
